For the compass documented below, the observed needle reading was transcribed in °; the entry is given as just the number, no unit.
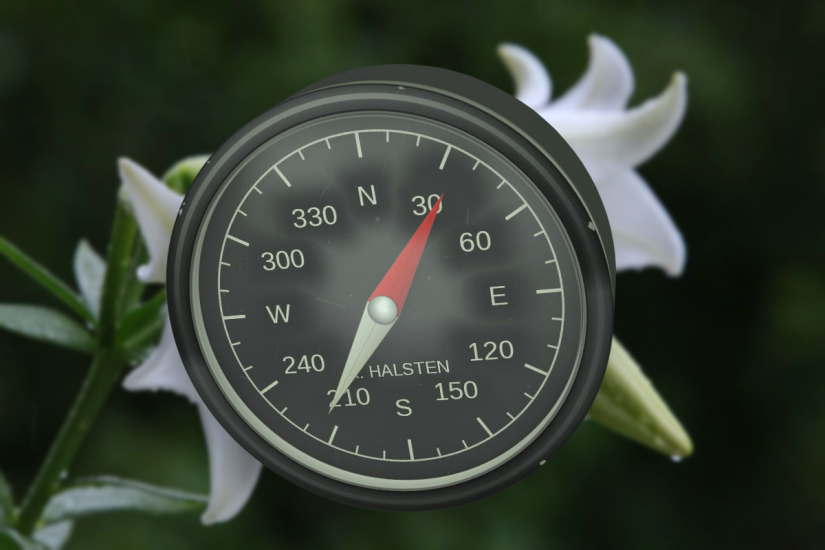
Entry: 35
